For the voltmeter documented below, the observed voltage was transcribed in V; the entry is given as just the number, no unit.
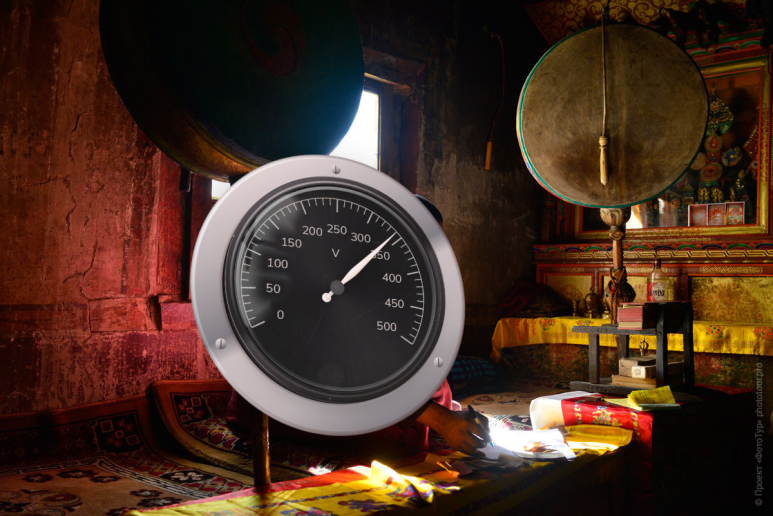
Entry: 340
